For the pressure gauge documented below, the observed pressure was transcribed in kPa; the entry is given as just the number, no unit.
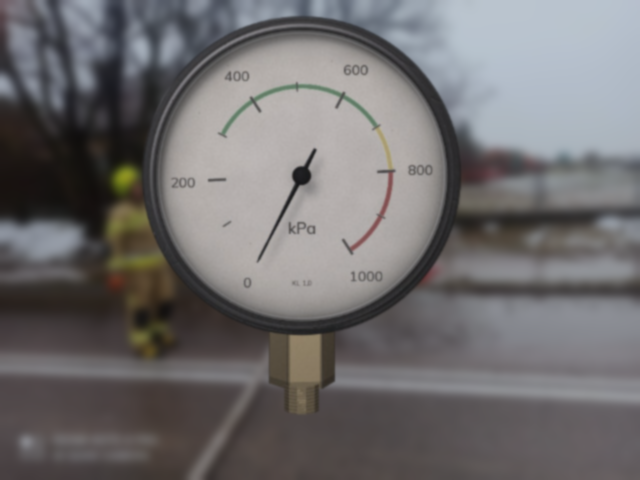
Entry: 0
